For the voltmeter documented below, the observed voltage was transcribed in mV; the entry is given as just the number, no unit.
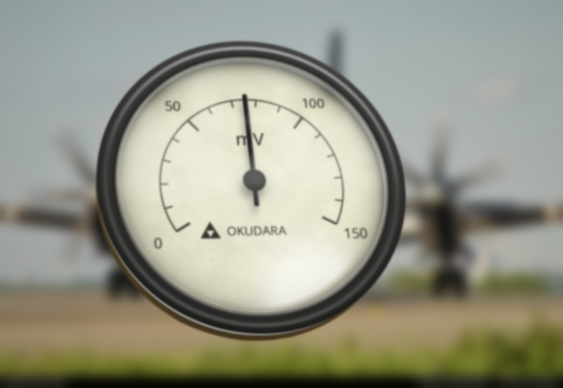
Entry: 75
